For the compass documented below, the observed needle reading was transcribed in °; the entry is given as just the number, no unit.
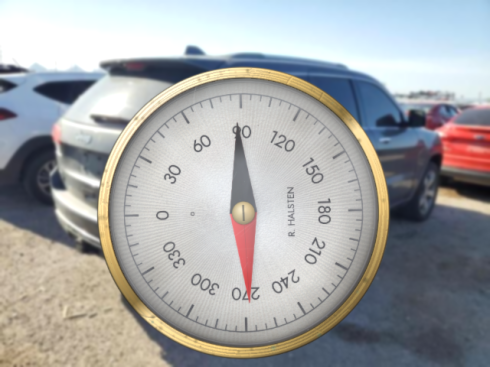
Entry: 267.5
